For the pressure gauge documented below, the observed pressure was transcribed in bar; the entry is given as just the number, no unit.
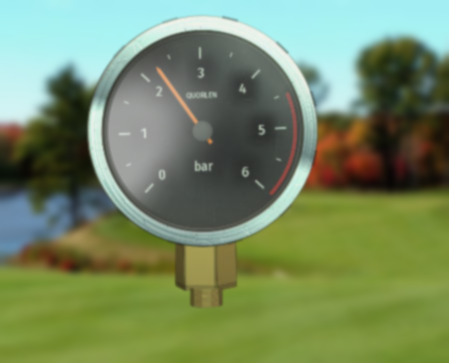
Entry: 2.25
